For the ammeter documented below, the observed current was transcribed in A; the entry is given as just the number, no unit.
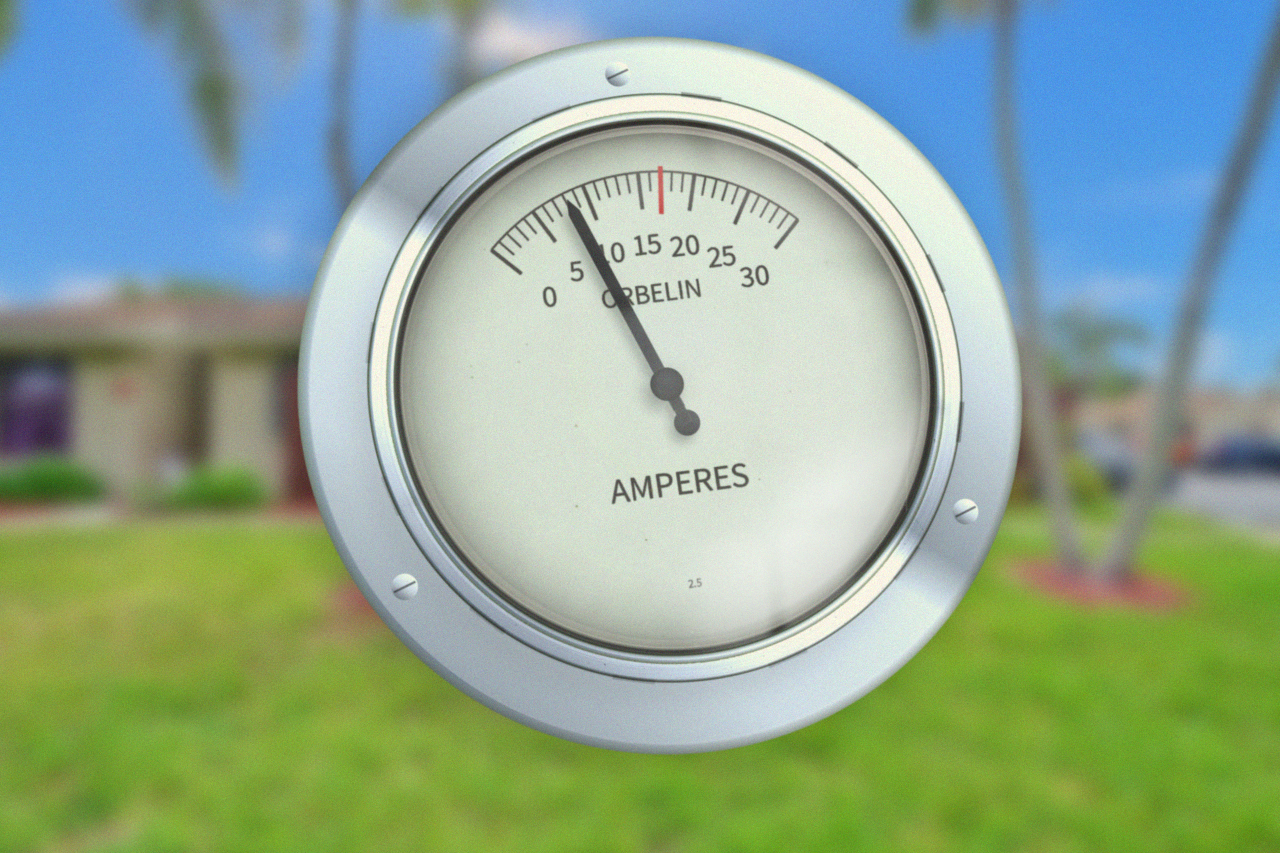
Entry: 8
